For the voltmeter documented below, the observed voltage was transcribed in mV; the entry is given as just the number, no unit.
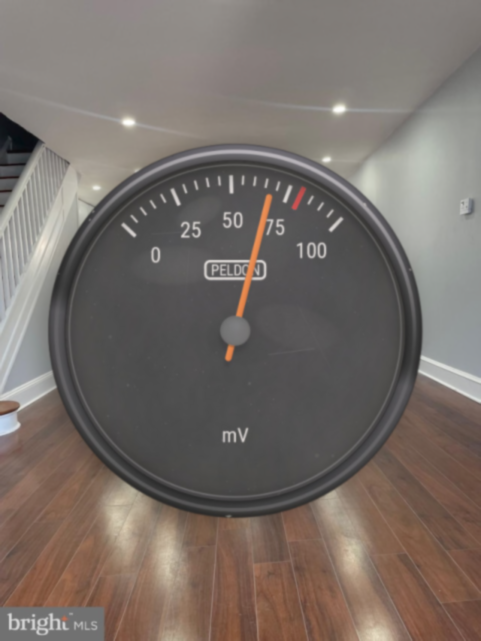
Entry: 67.5
